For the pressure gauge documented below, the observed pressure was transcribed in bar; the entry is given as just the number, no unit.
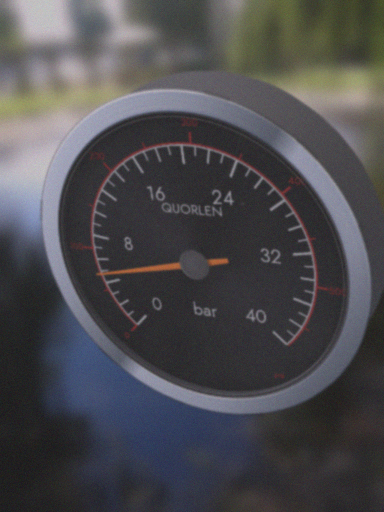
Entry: 5
